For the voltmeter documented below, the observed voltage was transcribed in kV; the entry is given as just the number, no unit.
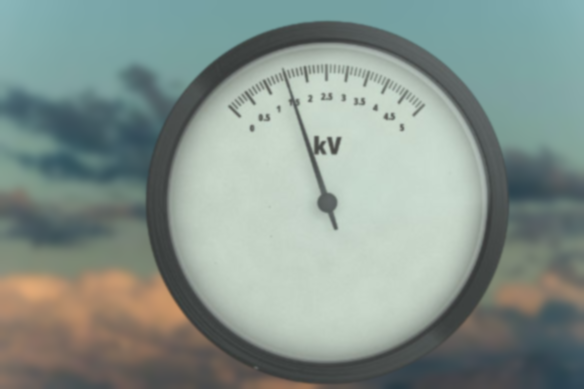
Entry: 1.5
